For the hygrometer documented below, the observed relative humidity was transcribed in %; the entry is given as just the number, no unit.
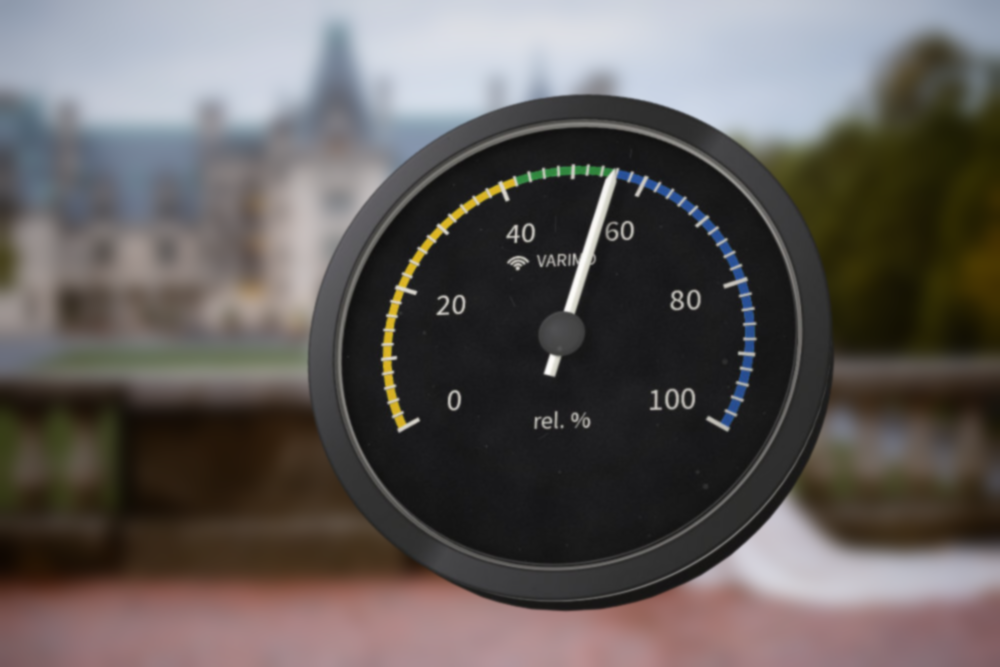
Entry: 56
